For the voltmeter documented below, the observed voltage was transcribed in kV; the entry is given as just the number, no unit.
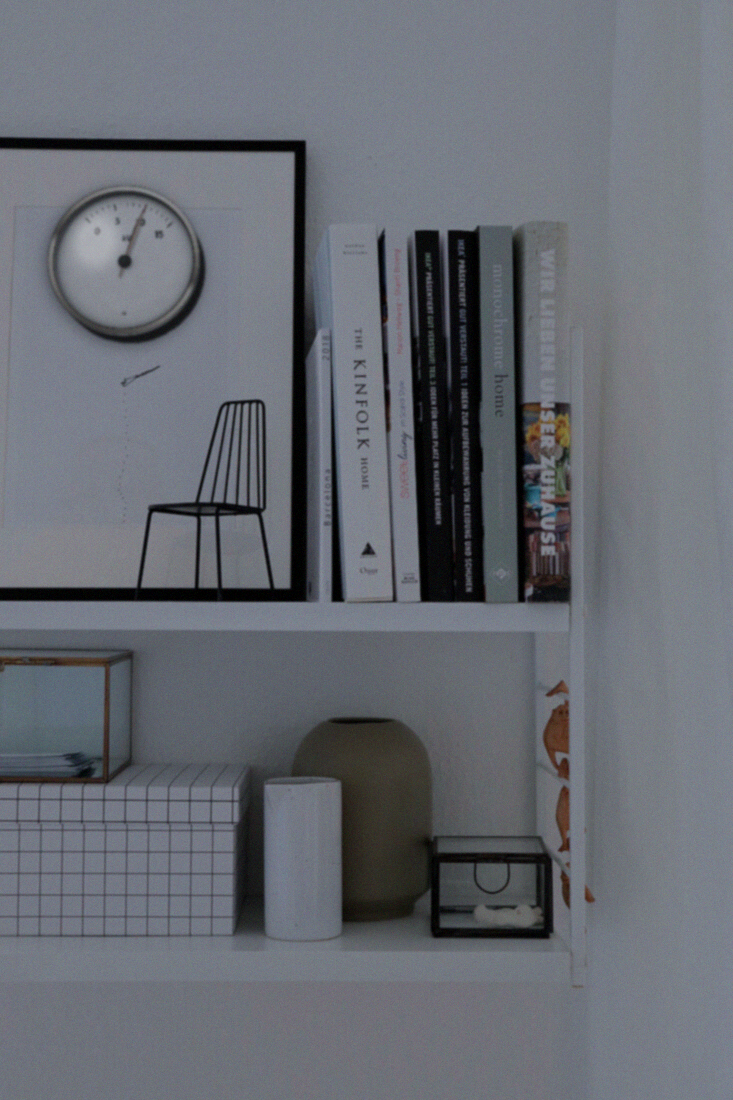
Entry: 10
